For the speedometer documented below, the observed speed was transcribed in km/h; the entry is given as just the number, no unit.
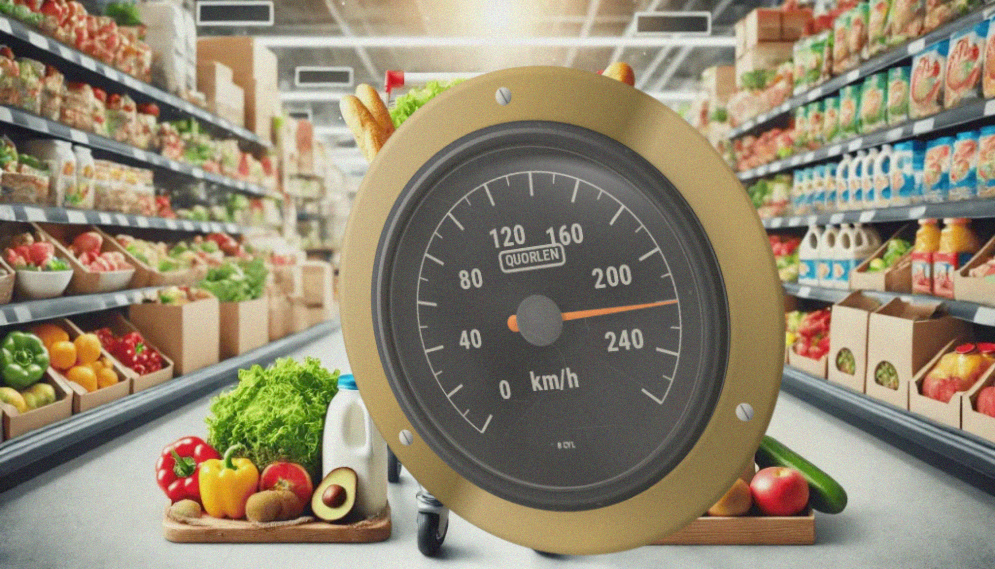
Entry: 220
